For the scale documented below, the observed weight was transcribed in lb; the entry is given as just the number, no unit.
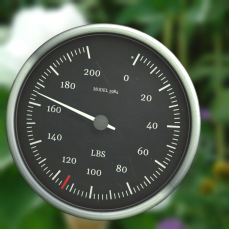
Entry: 166
